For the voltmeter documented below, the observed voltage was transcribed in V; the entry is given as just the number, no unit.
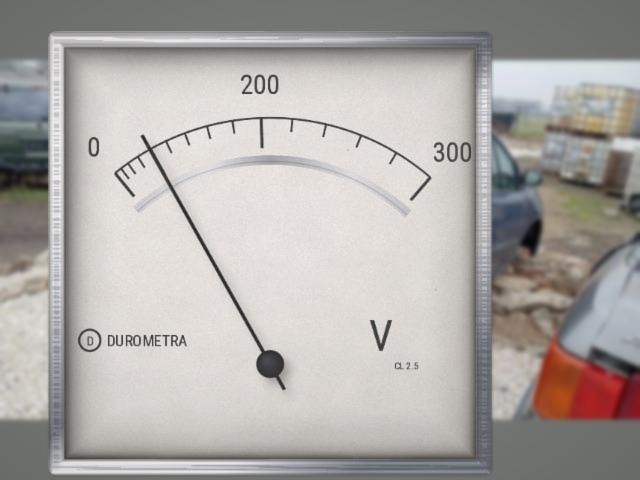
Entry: 100
